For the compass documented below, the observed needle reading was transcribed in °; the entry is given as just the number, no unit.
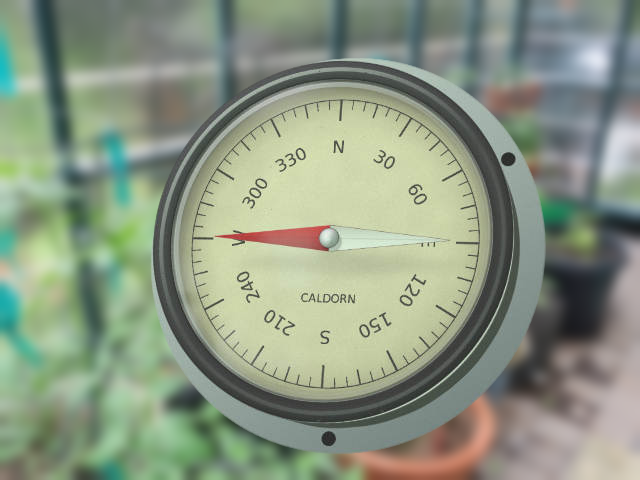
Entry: 270
